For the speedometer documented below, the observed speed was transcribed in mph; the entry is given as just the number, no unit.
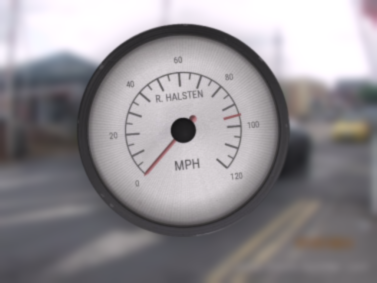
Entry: 0
